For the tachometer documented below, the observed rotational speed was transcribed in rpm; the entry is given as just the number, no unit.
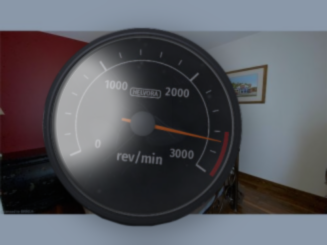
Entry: 2700
